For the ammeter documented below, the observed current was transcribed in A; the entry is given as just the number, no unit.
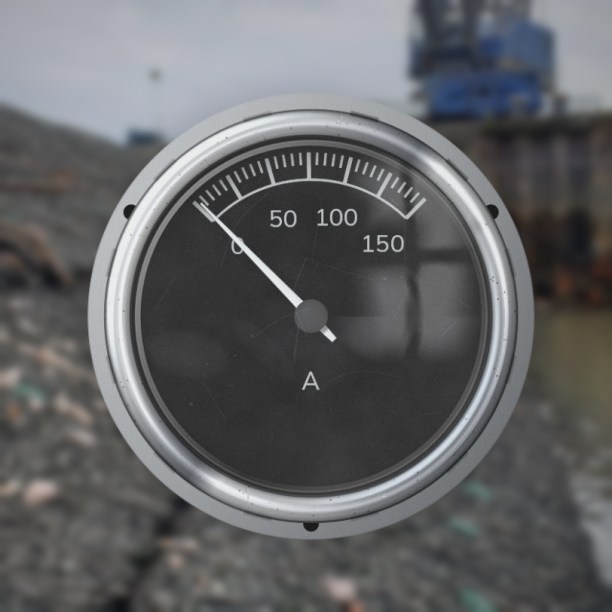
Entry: 2.5
